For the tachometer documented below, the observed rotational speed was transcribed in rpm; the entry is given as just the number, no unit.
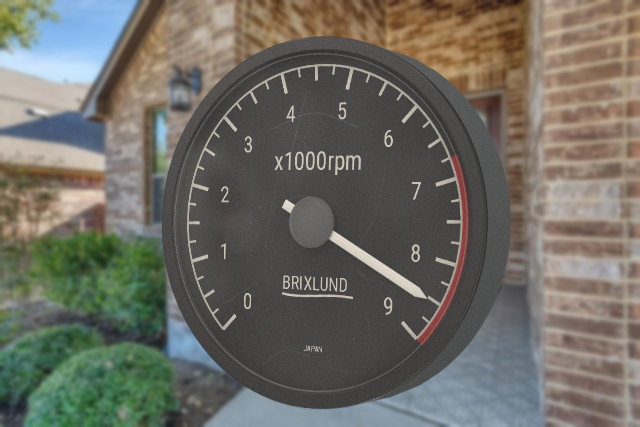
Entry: 8500
